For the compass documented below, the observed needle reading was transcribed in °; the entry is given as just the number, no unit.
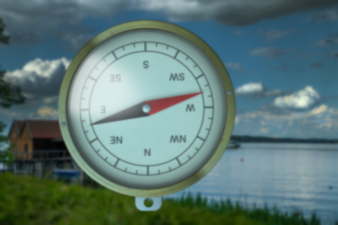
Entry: 255
